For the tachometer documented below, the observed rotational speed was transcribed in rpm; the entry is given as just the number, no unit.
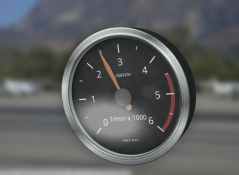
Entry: 2500
